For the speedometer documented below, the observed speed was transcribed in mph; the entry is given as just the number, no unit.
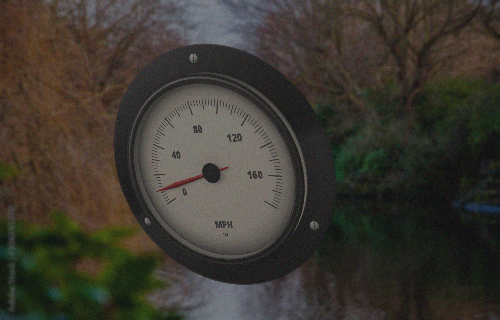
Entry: 10
